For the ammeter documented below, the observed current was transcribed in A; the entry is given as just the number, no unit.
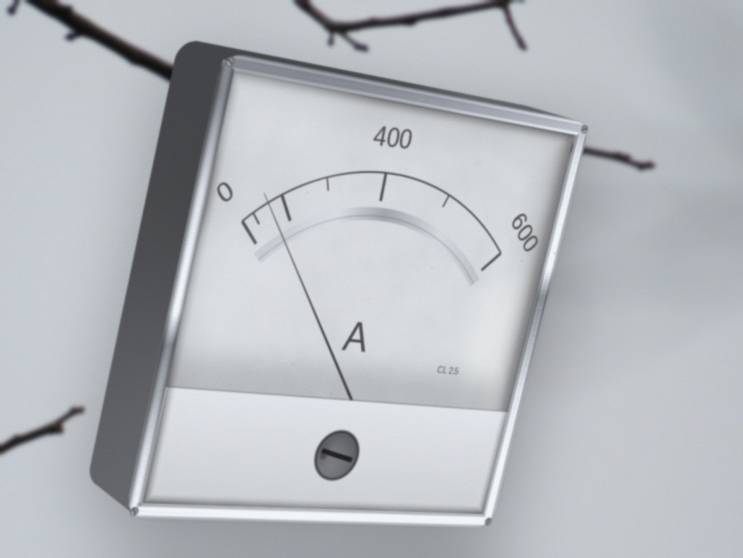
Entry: 150
